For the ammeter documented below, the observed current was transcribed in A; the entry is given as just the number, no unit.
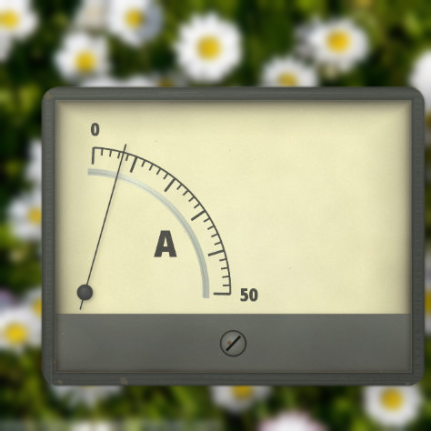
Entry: 7
